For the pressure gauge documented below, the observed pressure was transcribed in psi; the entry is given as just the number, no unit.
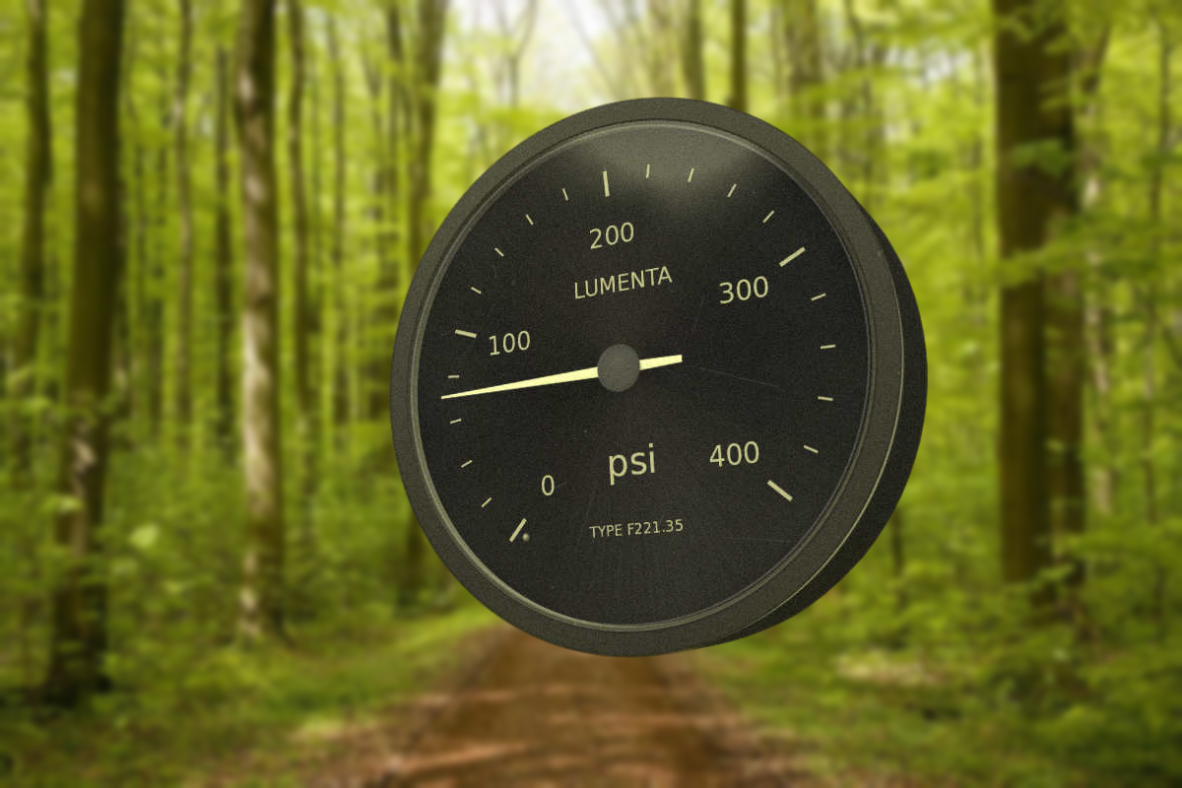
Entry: 70
